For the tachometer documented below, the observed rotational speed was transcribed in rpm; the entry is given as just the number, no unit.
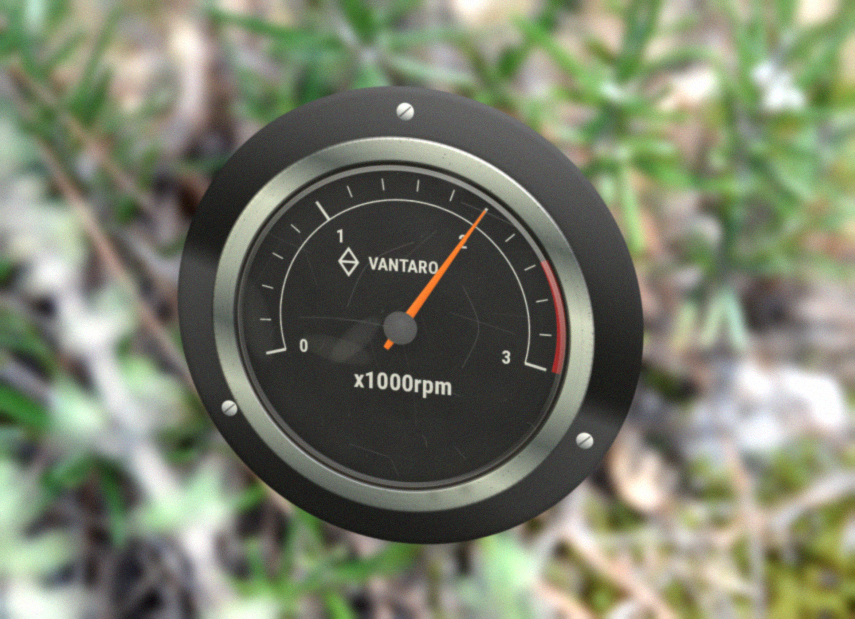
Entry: 2000
